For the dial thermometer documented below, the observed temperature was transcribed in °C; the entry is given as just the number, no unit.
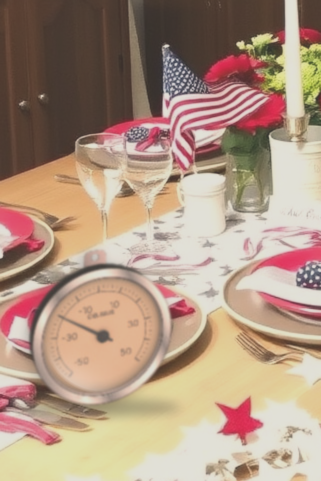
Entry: -20
